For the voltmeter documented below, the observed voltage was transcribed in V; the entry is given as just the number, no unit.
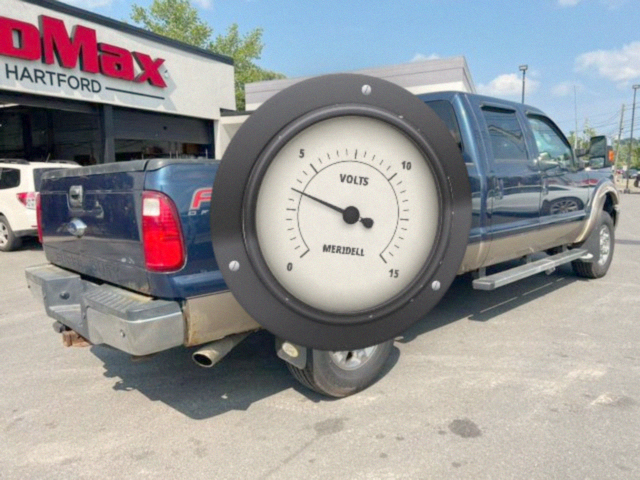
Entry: 3.5
